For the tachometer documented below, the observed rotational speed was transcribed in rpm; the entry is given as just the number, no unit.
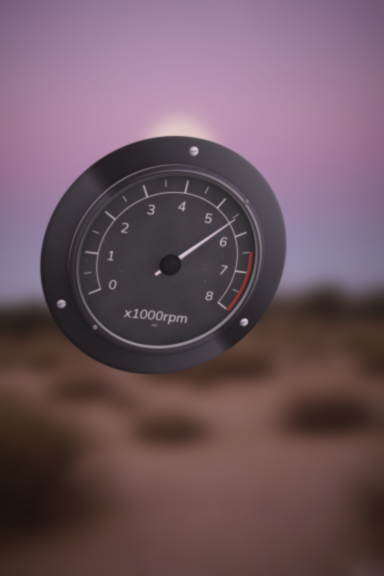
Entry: 5500
